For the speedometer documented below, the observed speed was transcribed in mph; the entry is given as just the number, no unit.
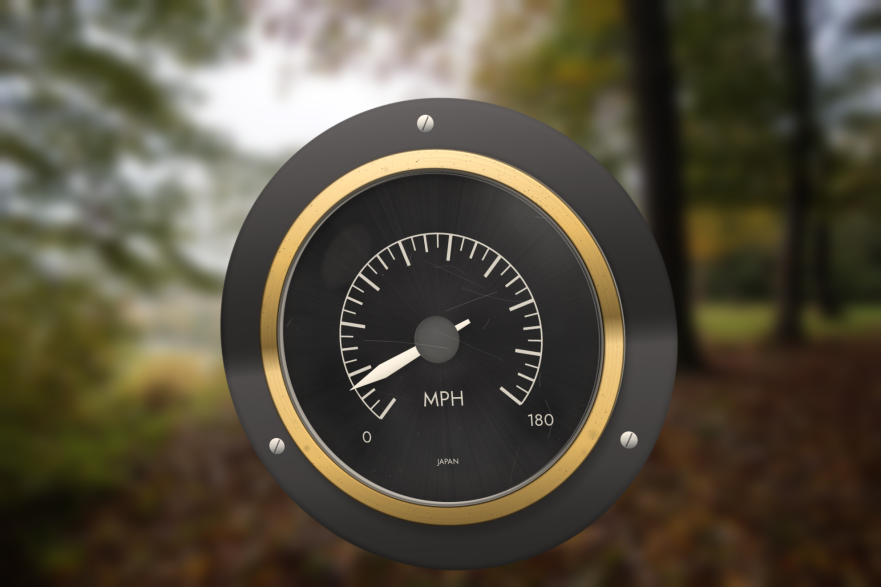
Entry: 15
